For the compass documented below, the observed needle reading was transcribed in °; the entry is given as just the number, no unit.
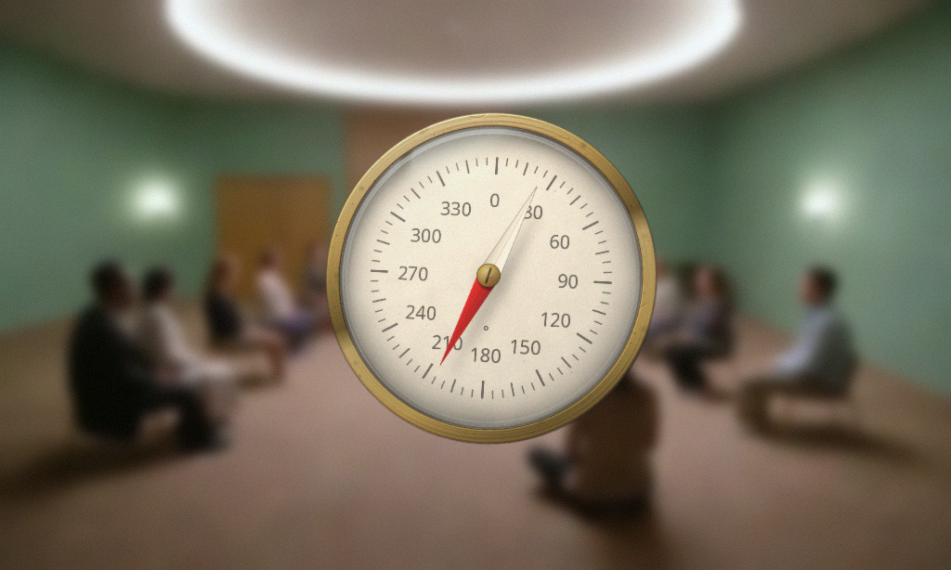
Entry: 205
